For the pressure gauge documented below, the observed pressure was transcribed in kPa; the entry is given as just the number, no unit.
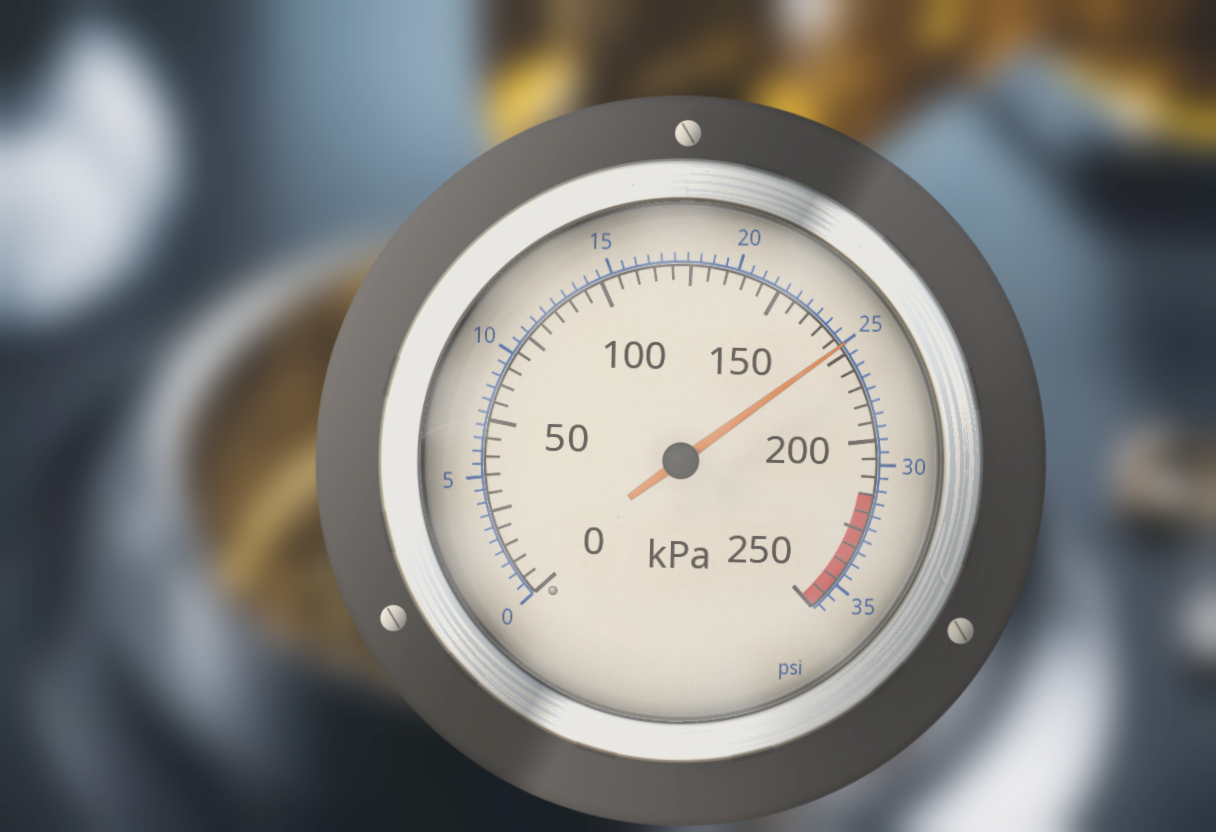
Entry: 172.5
